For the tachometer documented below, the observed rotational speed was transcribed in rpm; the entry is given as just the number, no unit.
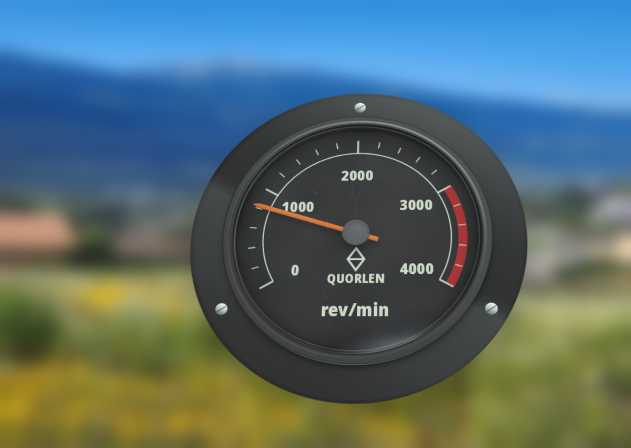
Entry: 800
